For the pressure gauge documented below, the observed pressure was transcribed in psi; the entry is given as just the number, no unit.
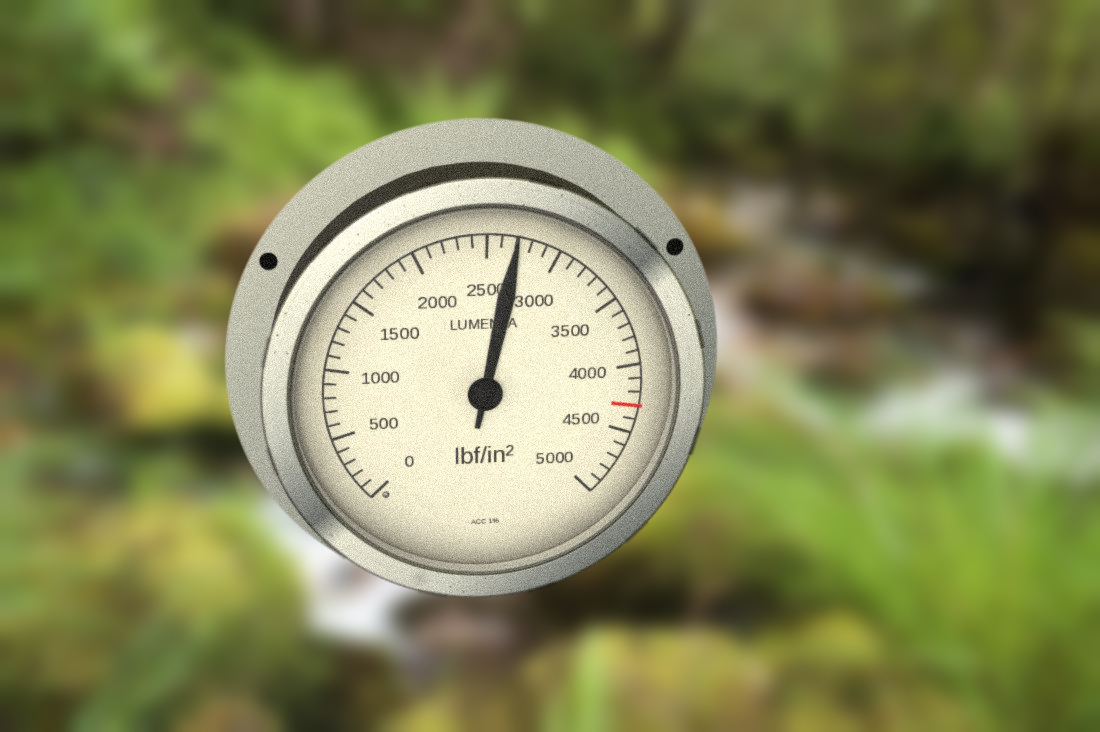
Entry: 2700
